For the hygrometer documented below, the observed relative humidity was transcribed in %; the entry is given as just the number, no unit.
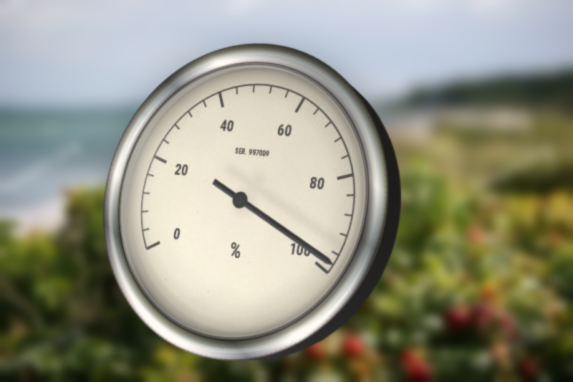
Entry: 98
